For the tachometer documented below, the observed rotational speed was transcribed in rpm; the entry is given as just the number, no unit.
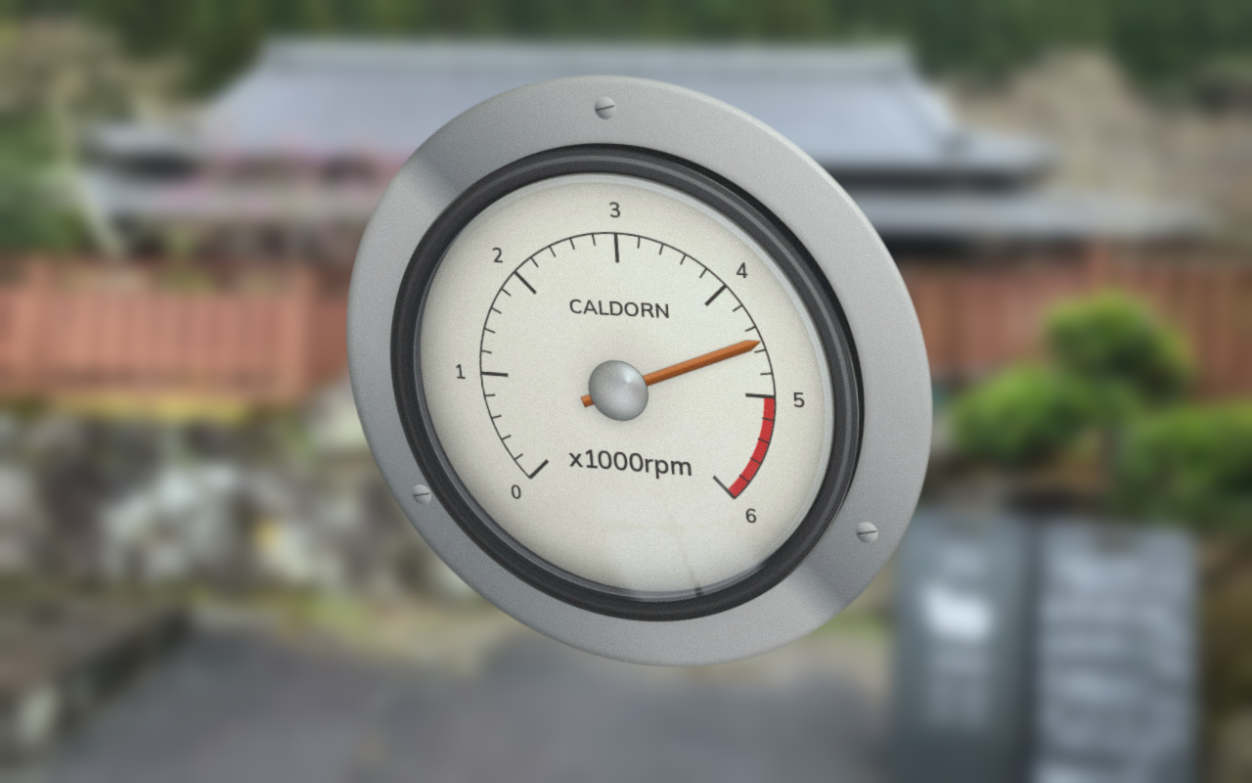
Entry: 4500
